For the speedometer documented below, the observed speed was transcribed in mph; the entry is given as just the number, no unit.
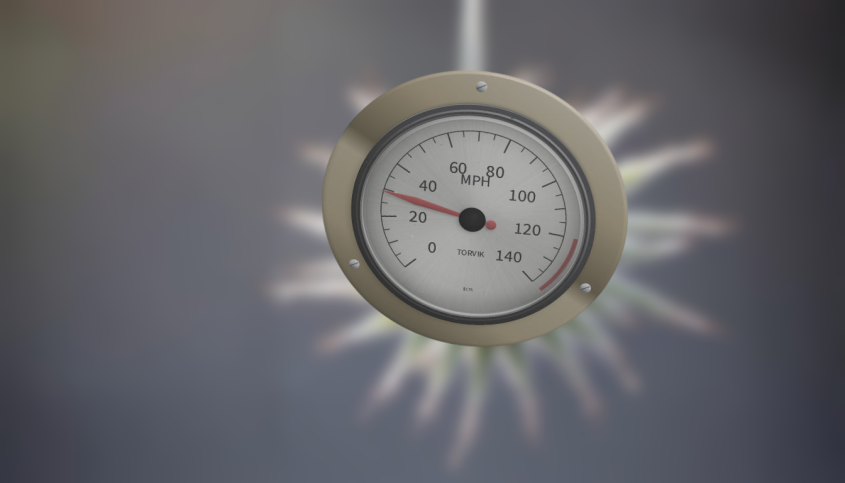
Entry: 30
